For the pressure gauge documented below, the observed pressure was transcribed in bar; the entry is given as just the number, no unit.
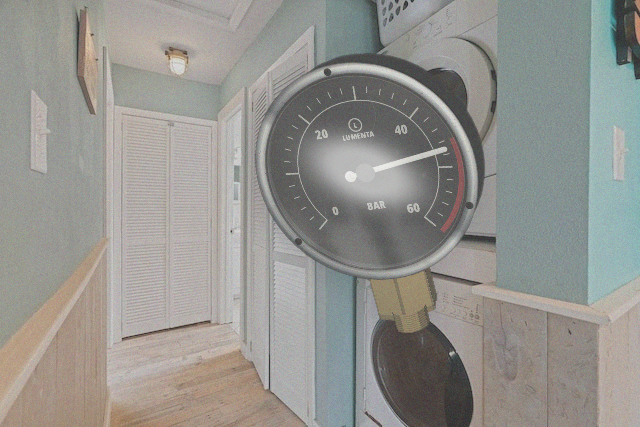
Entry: 47
